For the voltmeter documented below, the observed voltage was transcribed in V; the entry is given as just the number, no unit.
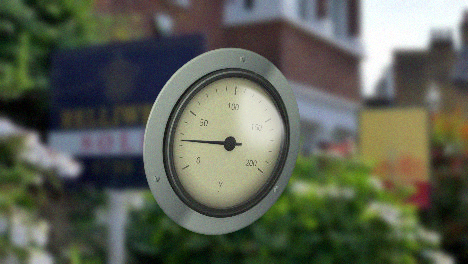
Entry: 25
